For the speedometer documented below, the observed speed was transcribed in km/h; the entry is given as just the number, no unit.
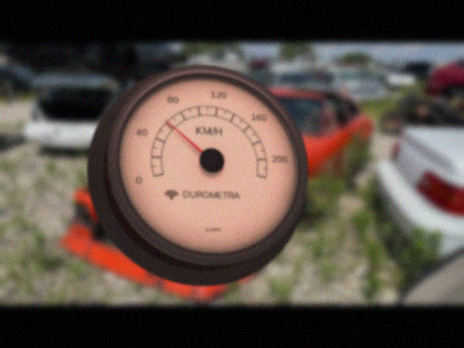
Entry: 60
